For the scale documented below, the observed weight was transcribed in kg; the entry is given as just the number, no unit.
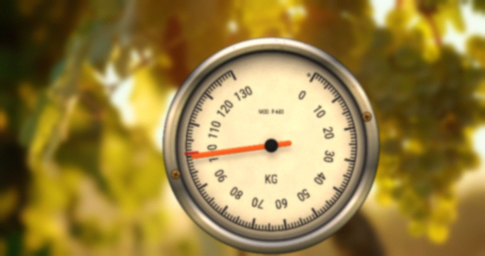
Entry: 100
